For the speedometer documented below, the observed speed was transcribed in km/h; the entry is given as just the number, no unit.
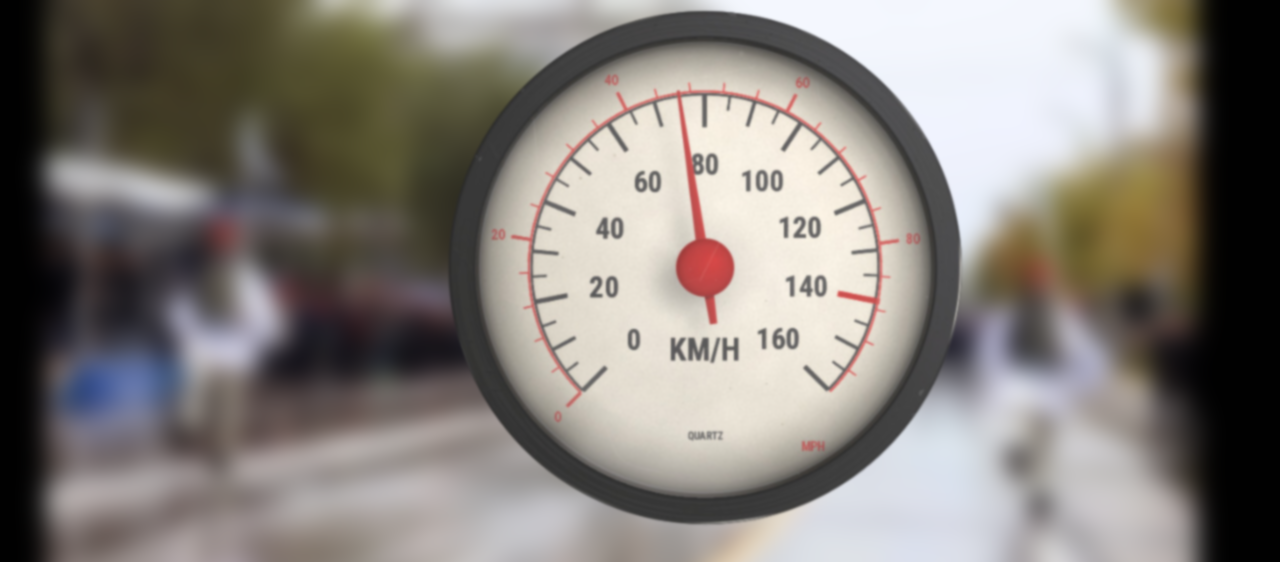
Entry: 75
